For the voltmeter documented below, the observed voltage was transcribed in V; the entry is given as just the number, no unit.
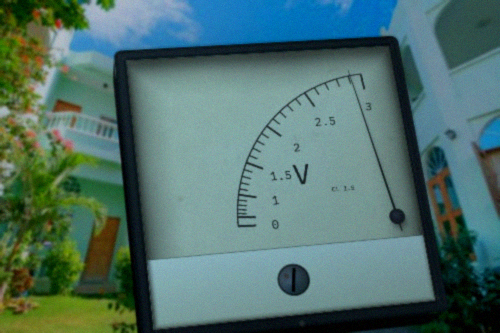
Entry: 2.9
